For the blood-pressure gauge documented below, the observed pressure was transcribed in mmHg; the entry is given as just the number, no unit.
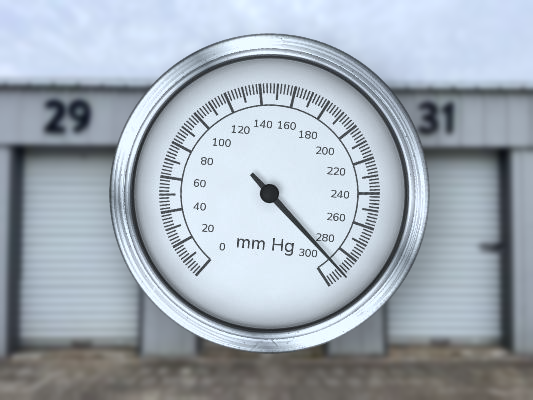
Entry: 290
